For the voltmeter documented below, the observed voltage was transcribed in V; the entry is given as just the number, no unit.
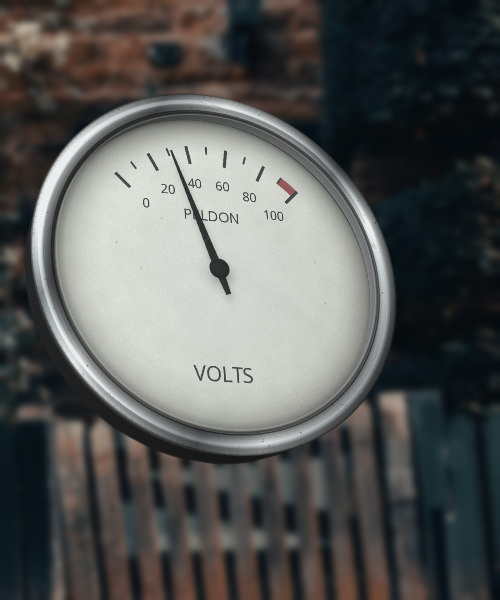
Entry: 30
